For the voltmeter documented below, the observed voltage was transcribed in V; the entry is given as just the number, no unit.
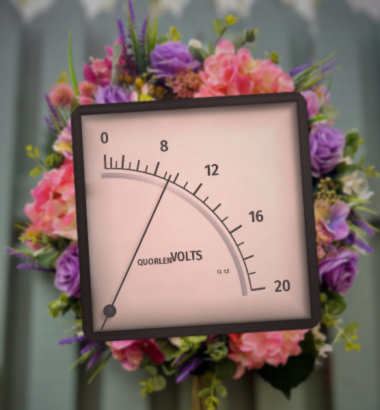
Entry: 9.5
